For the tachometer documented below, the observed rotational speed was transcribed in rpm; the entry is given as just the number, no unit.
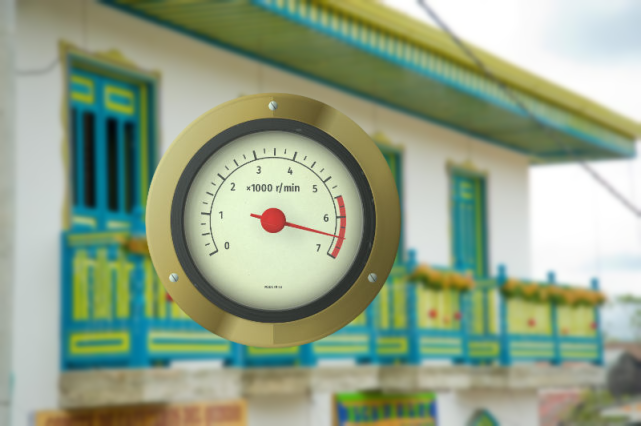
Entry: 6500
